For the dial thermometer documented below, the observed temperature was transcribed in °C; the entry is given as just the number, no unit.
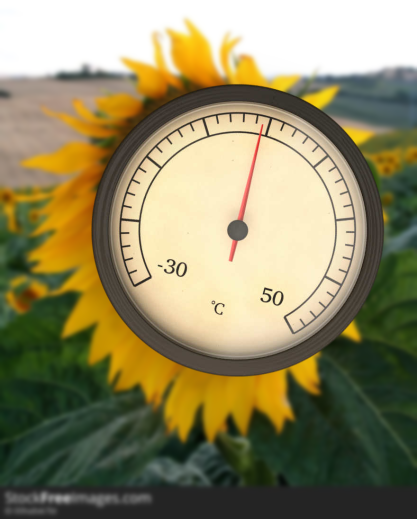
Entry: 9
